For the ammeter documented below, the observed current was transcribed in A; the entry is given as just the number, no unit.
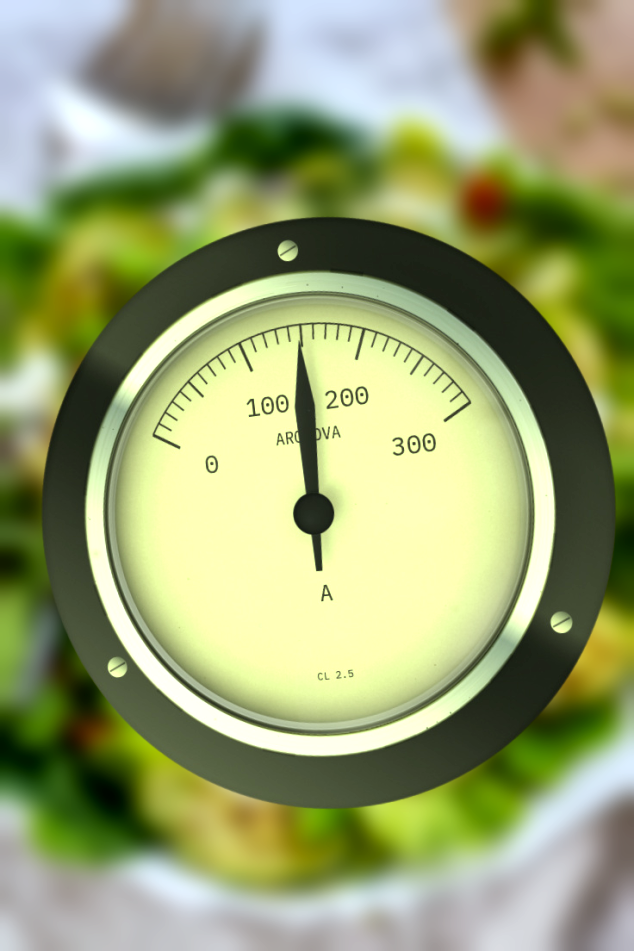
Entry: 150
